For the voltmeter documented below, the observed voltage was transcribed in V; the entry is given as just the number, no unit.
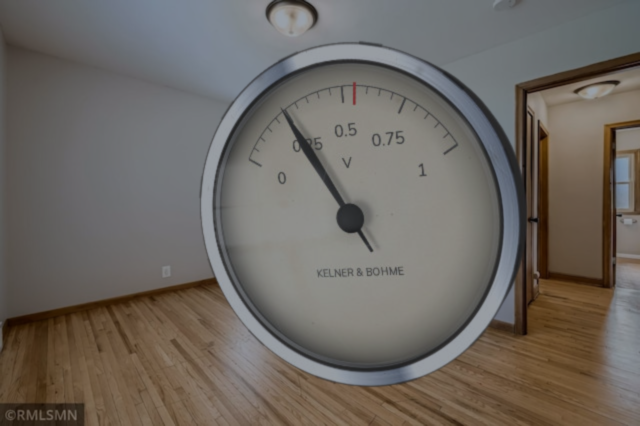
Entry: 0.25
